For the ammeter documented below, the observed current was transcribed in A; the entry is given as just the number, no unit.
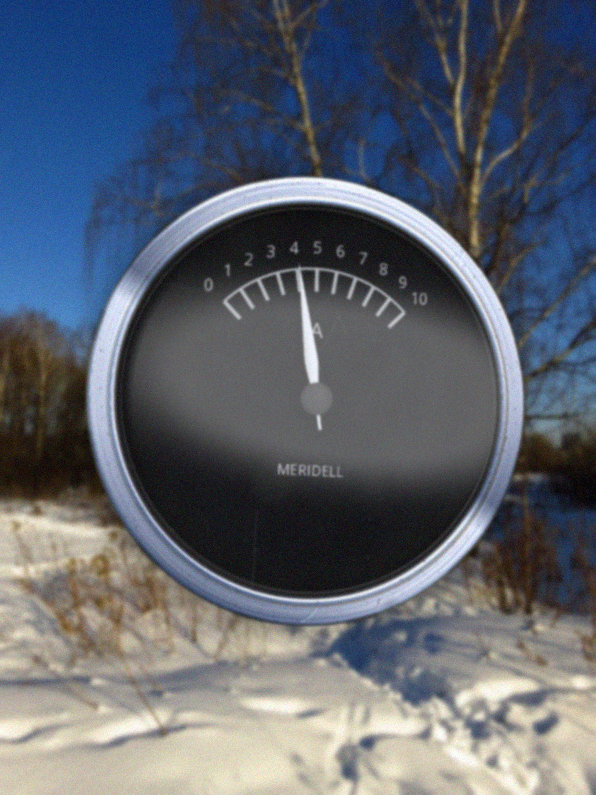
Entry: 4
